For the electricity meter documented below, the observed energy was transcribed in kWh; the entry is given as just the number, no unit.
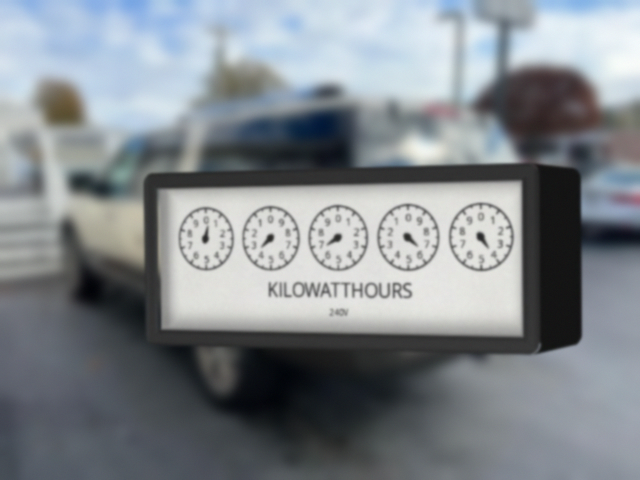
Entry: 3664
